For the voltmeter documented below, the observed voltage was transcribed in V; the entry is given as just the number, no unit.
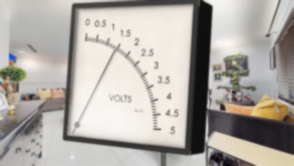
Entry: 1.5
